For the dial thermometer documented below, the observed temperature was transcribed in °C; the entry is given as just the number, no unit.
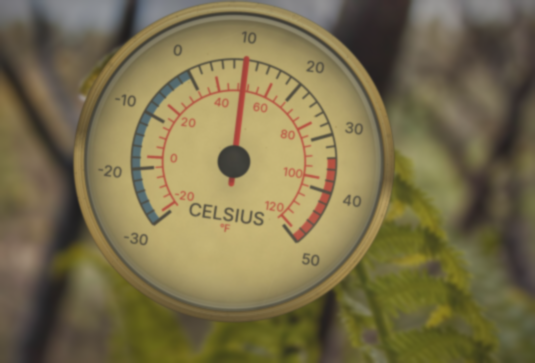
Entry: 10
